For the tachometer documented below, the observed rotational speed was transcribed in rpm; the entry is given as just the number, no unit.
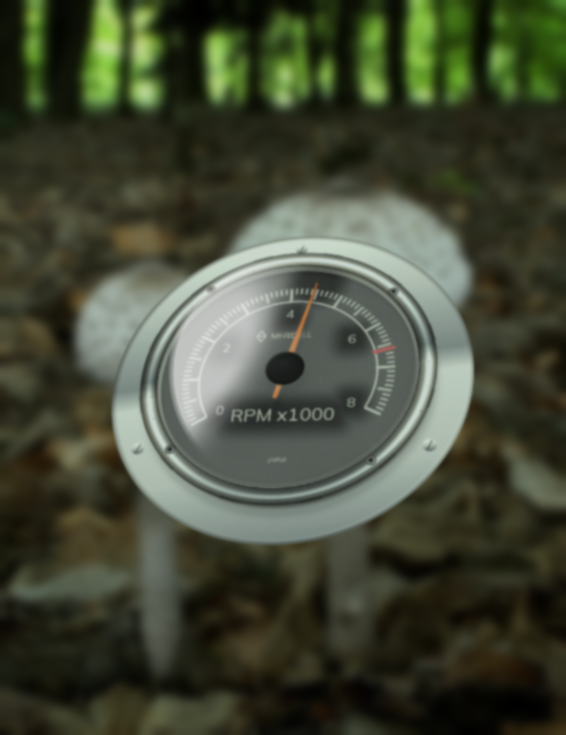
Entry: 4500
